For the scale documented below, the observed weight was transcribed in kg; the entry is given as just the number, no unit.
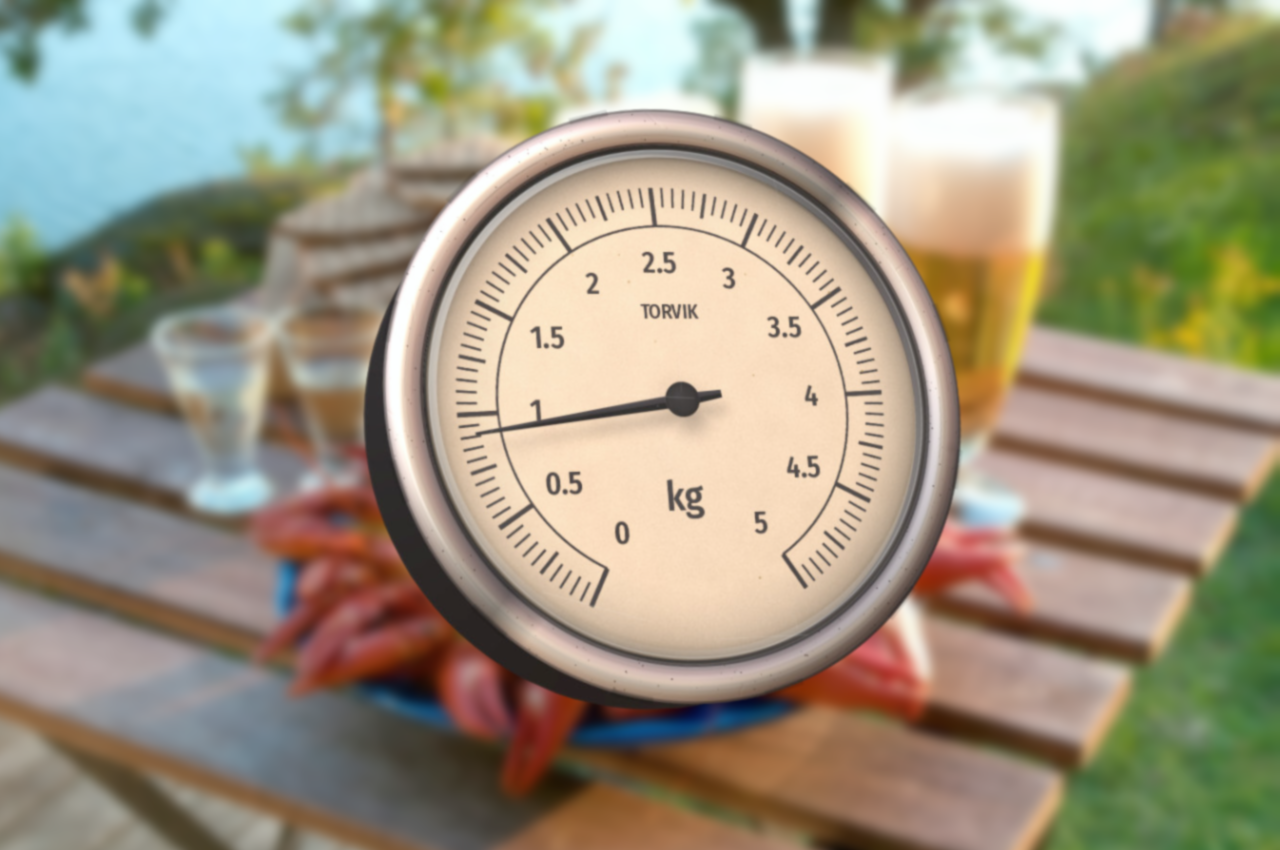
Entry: 0.9
